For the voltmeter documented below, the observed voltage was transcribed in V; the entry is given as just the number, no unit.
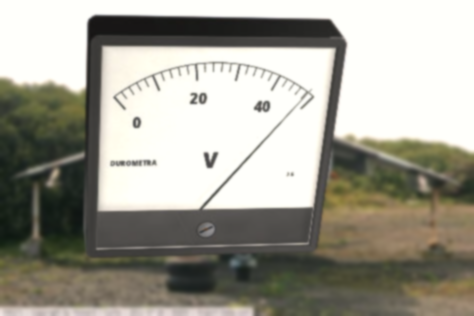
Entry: 48
